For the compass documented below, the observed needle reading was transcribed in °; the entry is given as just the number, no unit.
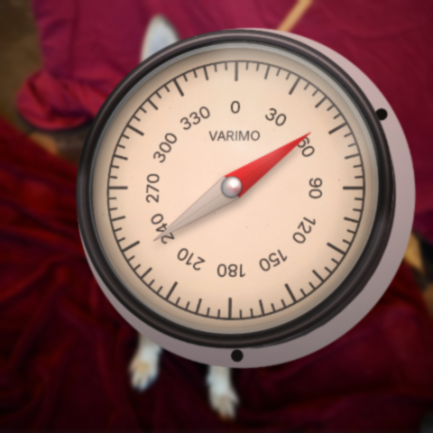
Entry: 55
